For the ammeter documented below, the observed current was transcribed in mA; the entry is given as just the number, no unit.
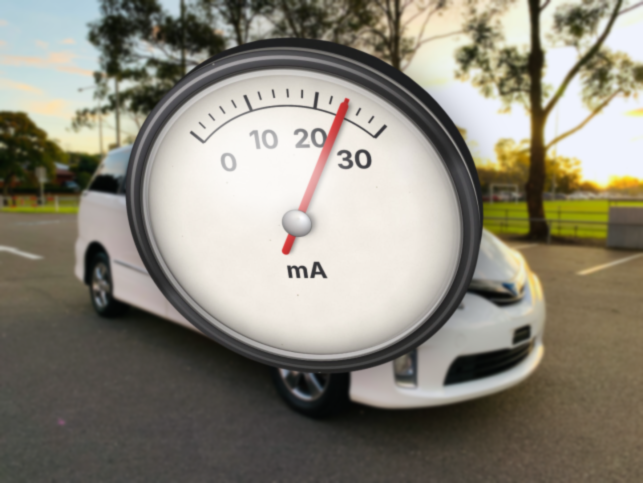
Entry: 24
